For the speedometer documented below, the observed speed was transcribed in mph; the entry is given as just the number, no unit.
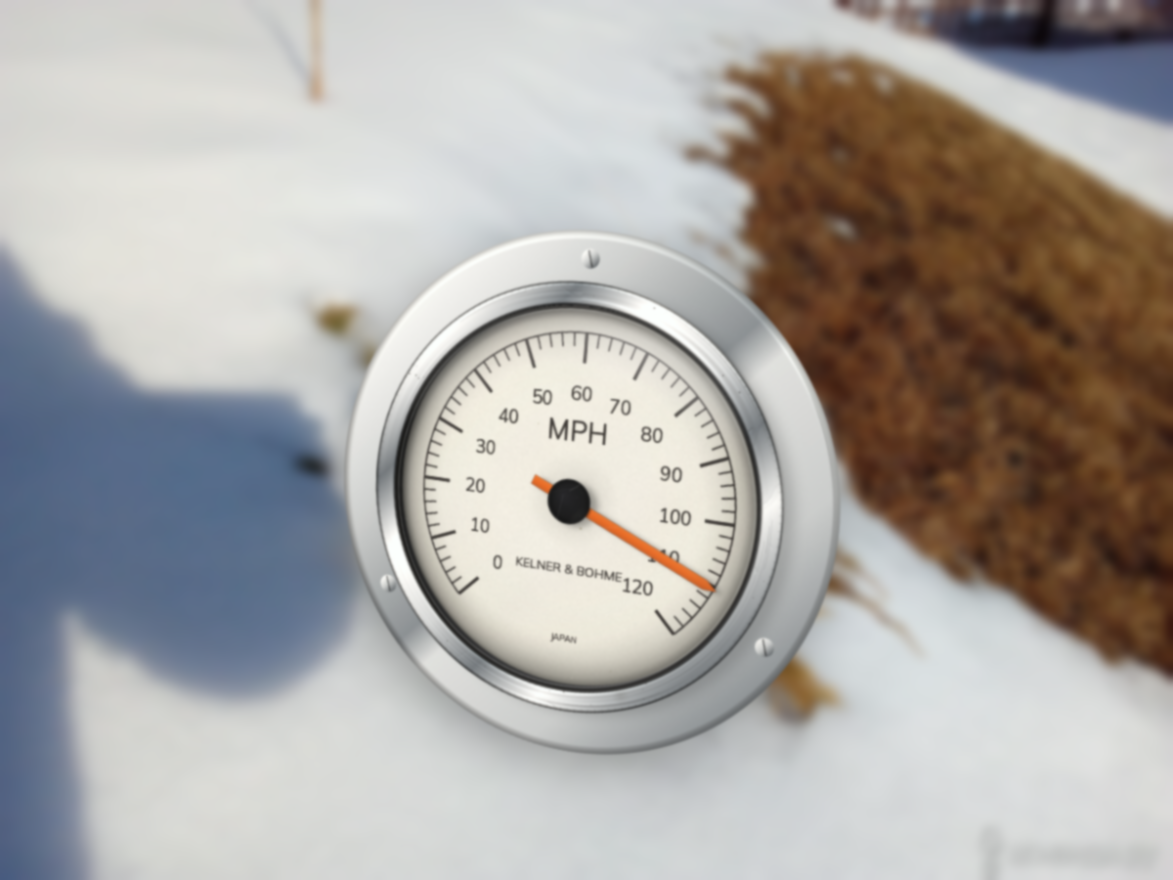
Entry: 110
